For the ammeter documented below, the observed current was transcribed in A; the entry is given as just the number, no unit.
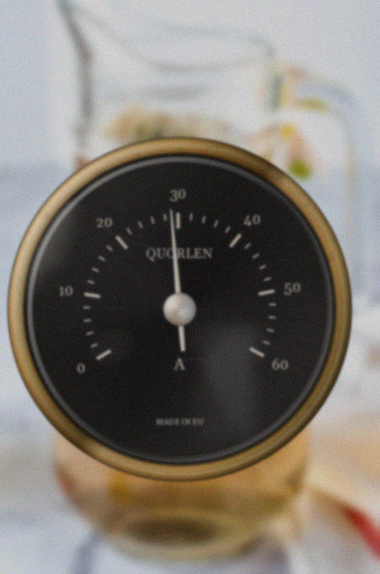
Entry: 29
